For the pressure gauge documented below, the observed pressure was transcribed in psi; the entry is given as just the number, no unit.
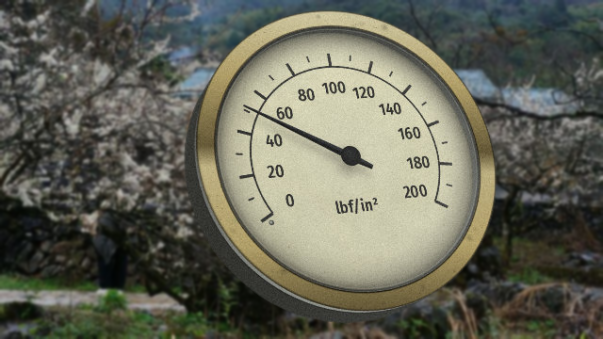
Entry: 50
